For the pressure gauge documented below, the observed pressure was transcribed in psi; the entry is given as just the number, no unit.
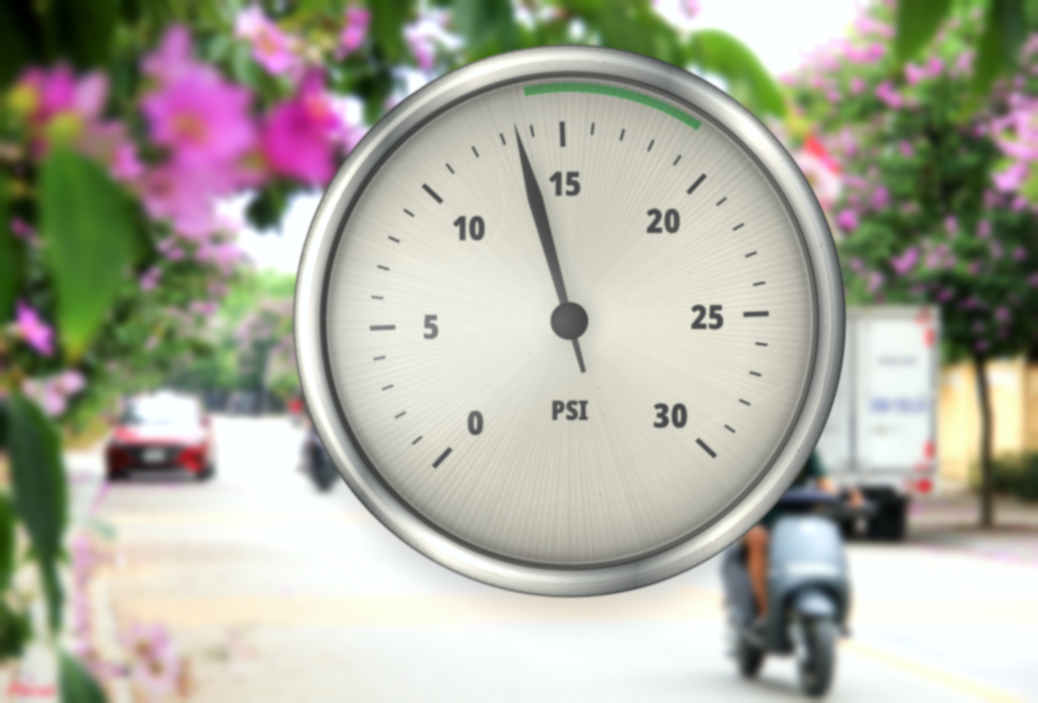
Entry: 13.5
